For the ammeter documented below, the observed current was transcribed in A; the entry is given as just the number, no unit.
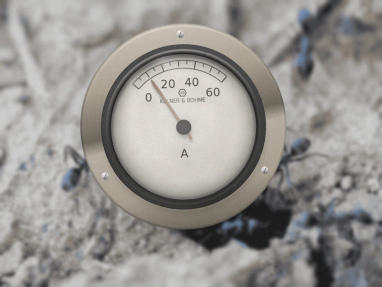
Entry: 10
